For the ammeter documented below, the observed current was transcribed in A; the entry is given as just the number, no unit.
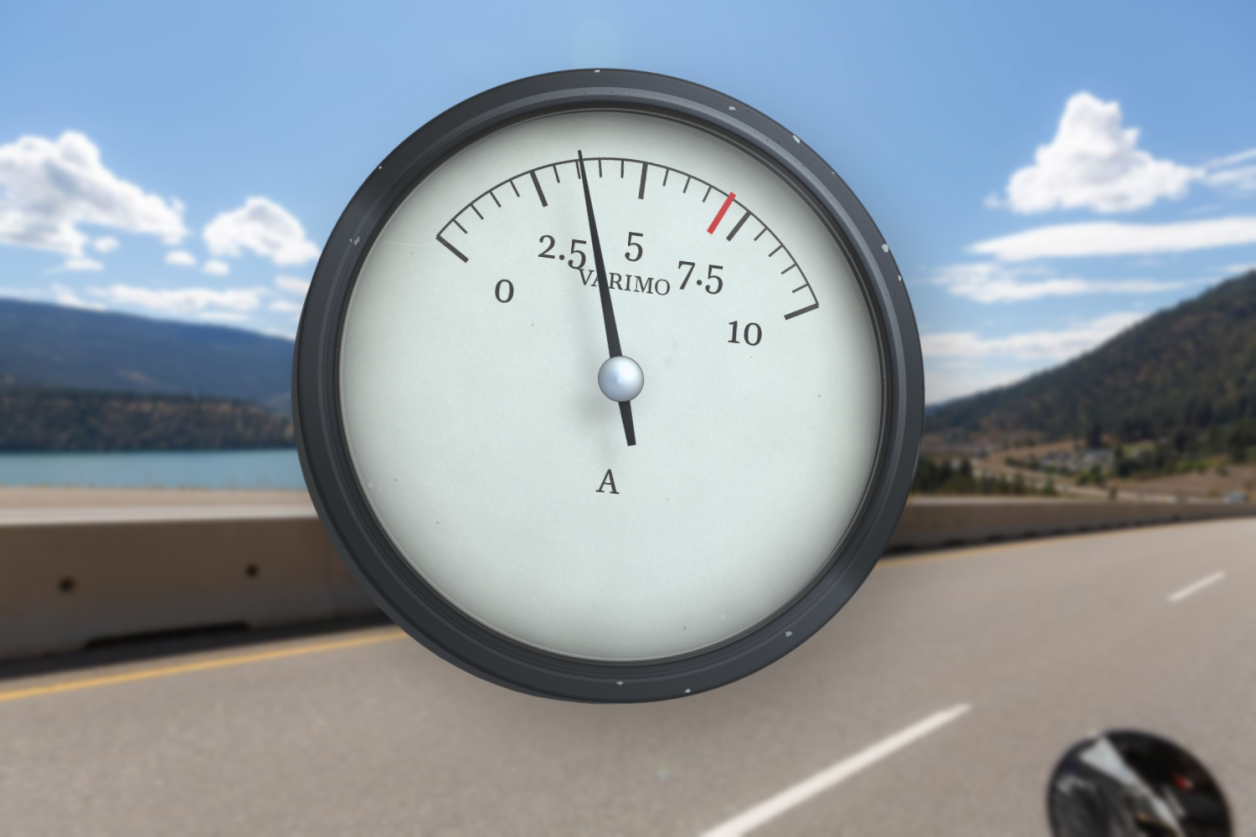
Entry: 3.5
